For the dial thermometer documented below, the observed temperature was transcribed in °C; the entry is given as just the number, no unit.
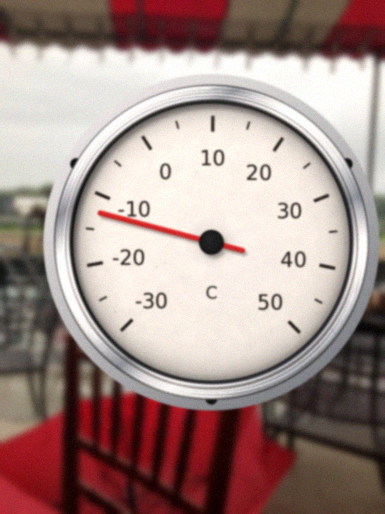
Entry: -12.5
